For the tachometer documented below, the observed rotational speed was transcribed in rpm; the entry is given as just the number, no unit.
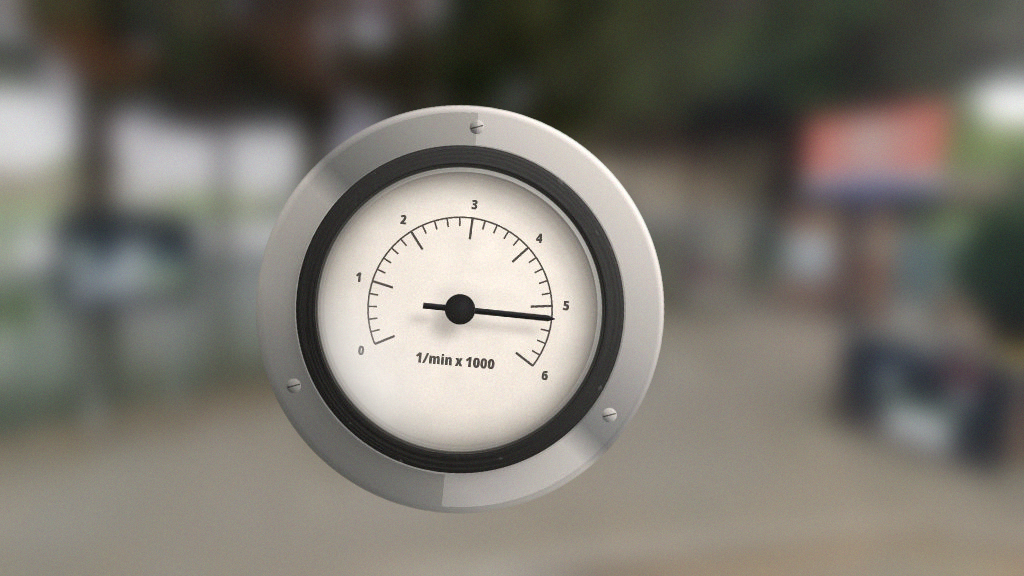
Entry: 5200
